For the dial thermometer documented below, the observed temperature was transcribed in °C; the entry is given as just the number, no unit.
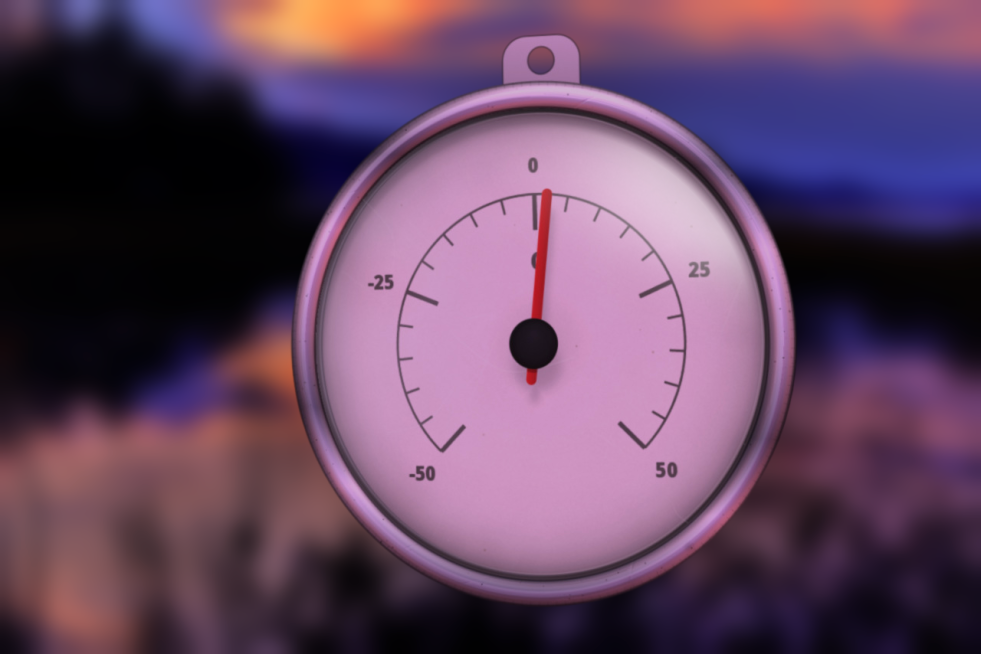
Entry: 2.5
